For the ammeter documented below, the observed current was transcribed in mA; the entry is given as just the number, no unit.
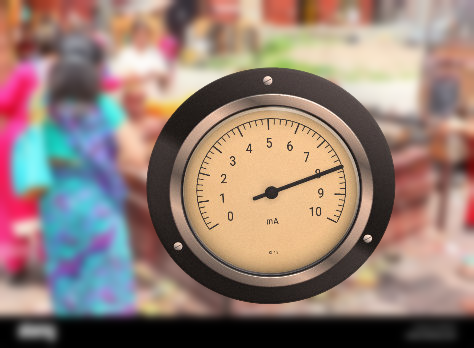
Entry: 8
